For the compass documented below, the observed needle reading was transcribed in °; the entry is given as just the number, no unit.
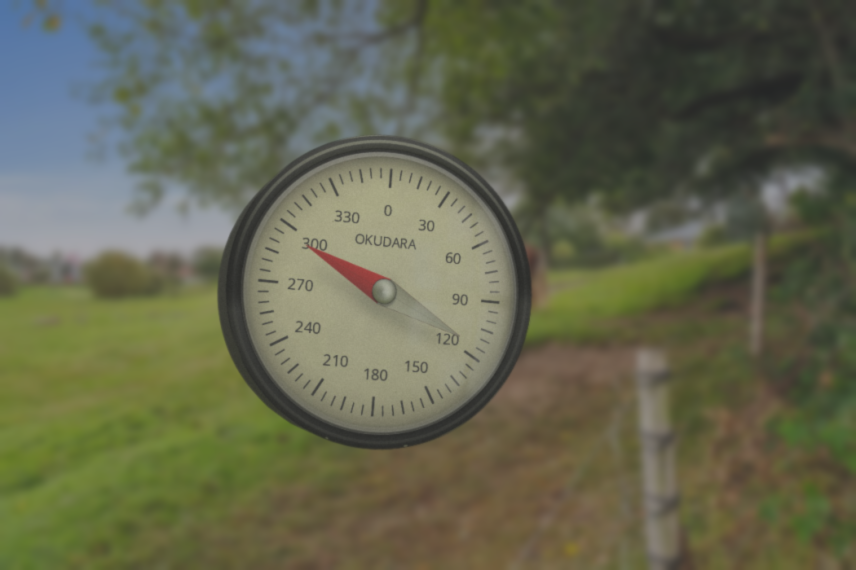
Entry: 295
